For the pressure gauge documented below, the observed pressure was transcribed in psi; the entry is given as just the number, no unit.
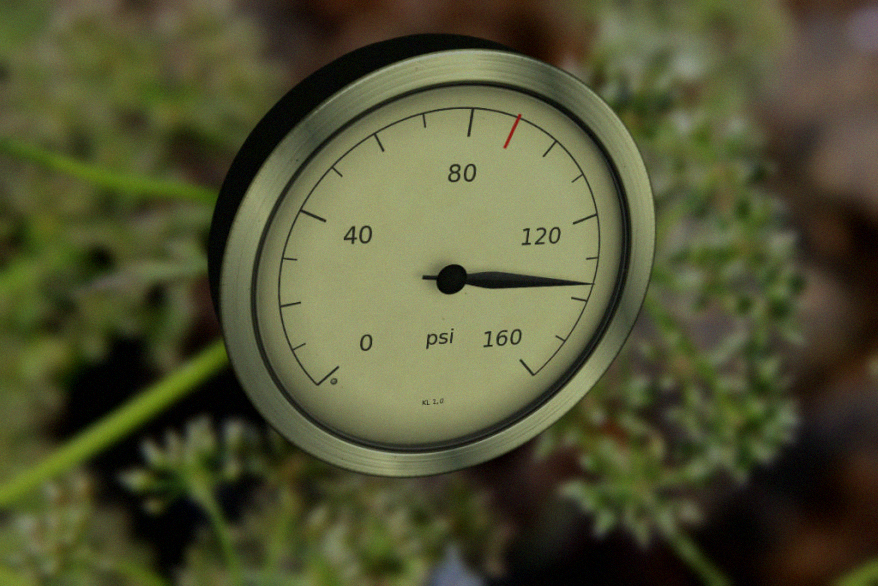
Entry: 135
